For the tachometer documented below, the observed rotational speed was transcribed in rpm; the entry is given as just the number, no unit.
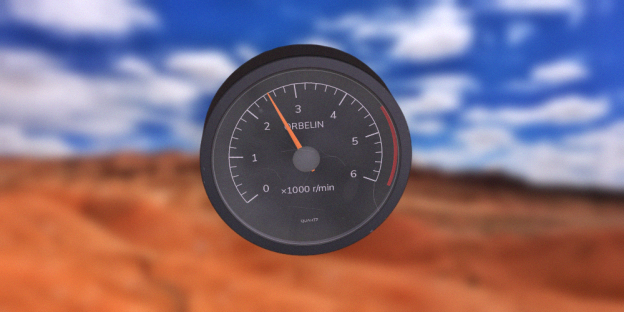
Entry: 2500
